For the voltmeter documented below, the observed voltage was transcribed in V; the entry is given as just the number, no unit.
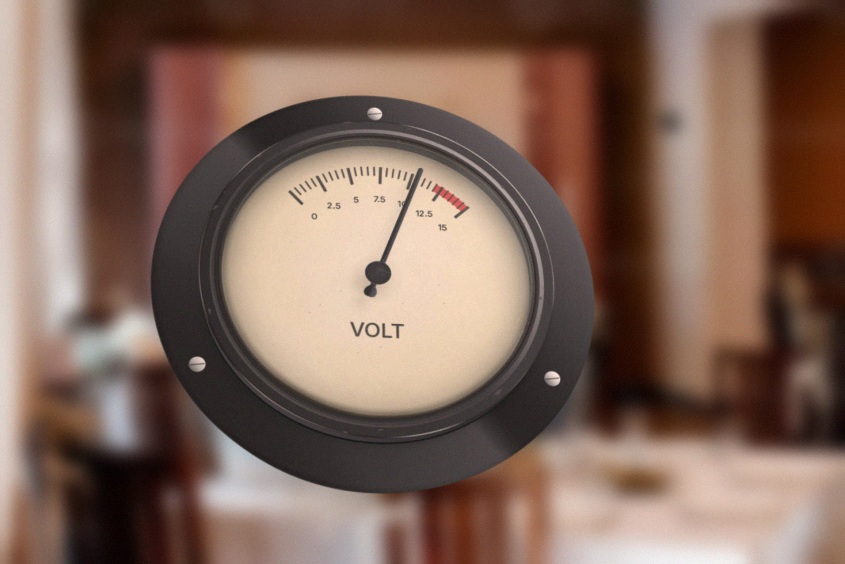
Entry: 10.5
